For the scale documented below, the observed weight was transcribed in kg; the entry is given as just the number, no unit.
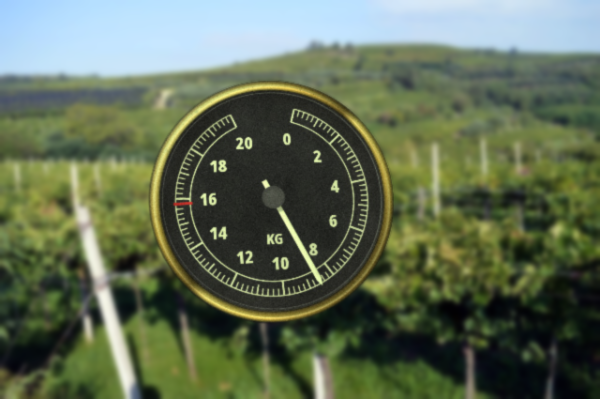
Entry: 8.6
